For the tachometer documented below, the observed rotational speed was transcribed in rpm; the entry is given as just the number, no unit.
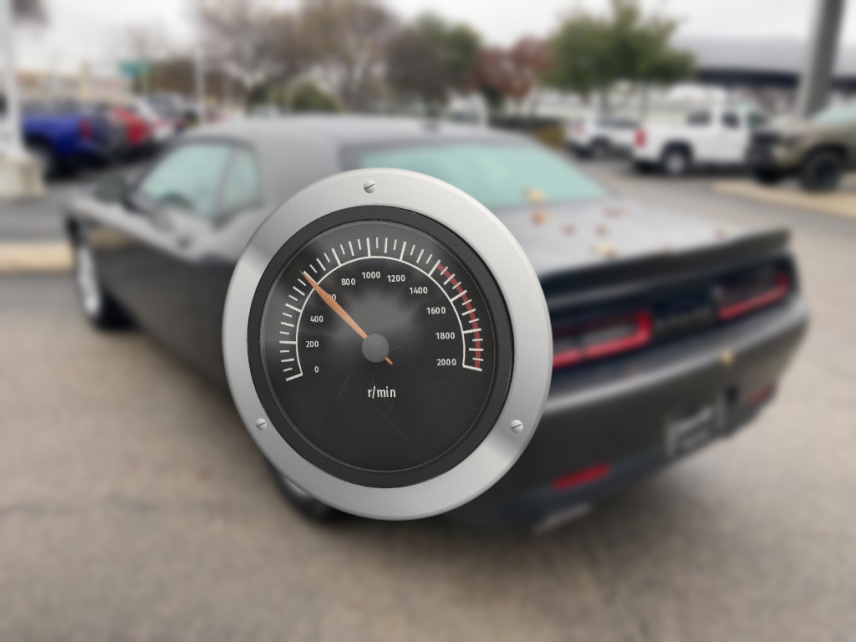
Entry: 600
